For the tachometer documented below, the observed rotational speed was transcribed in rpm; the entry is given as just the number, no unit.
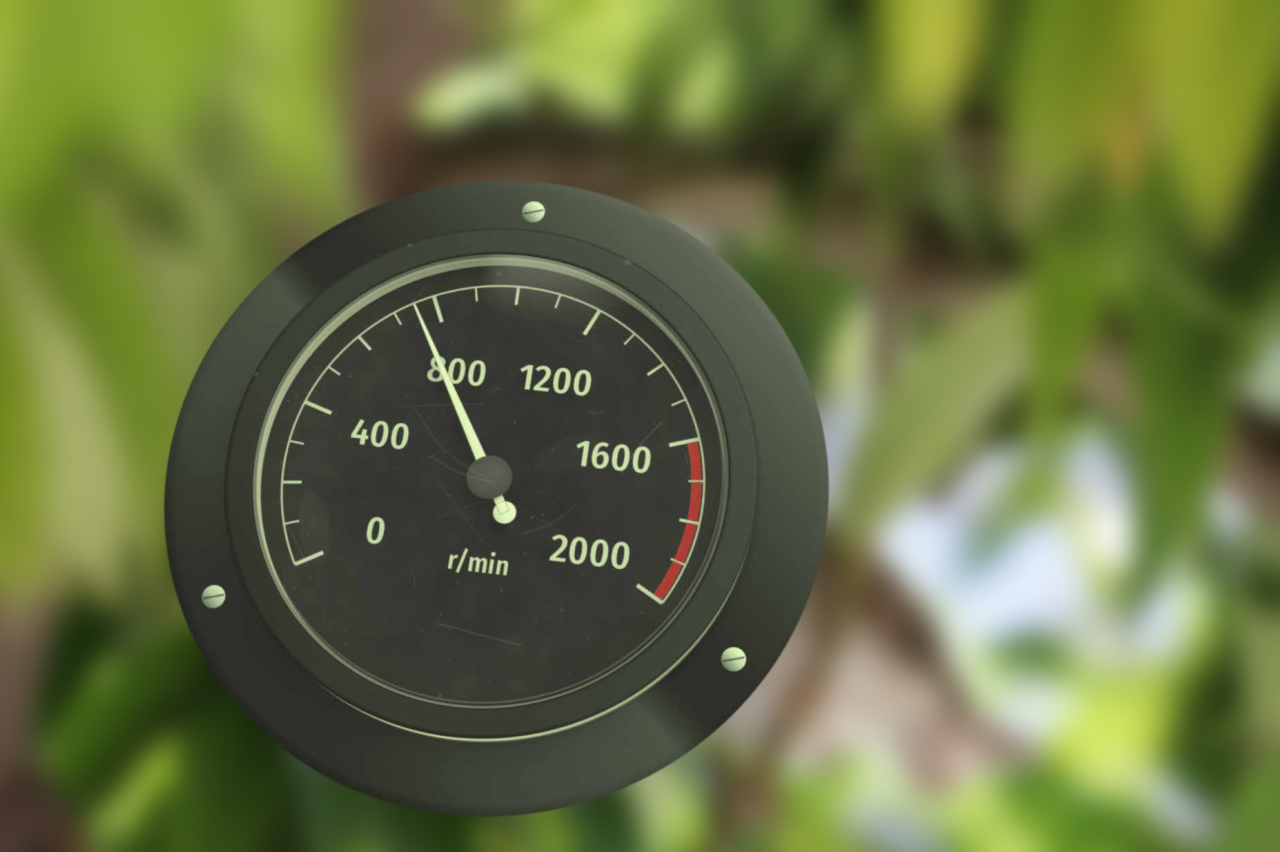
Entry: 750
